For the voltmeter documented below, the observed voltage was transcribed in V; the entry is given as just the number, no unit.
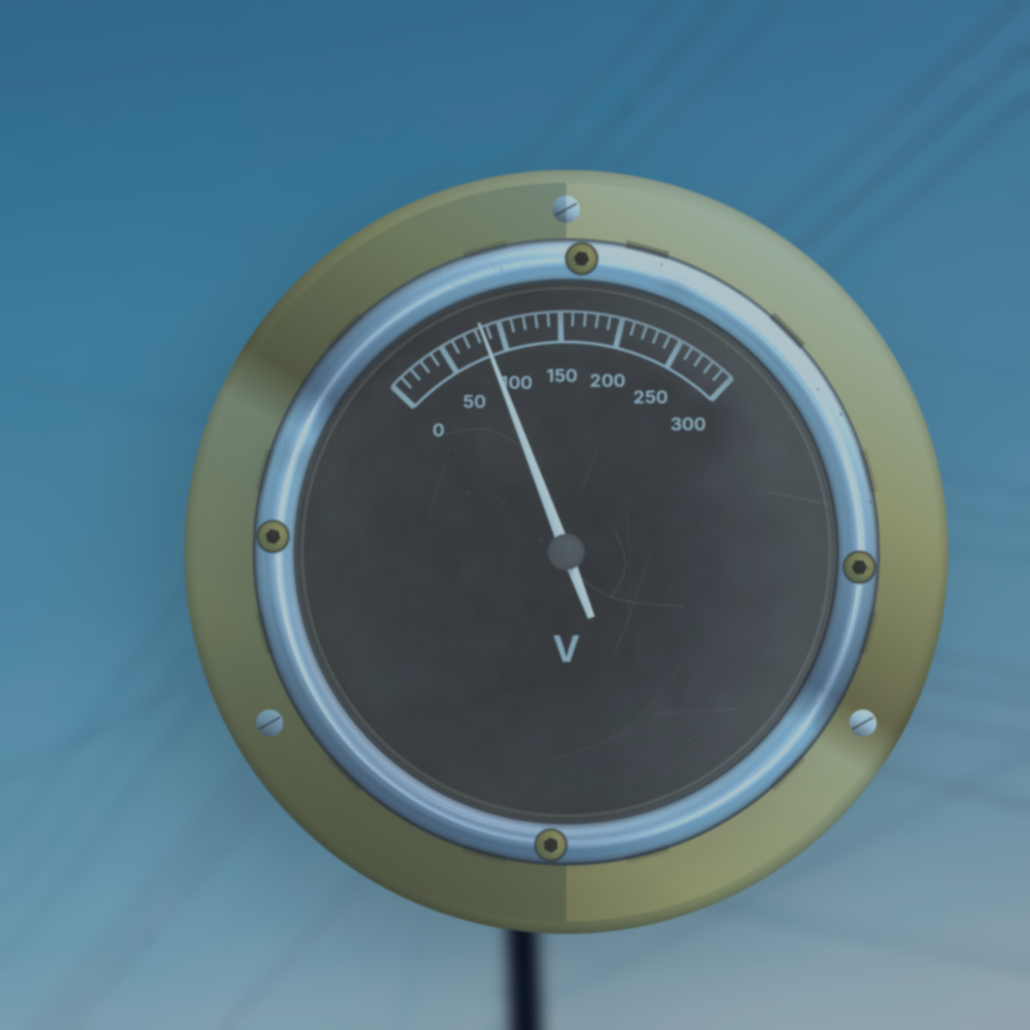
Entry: 85
